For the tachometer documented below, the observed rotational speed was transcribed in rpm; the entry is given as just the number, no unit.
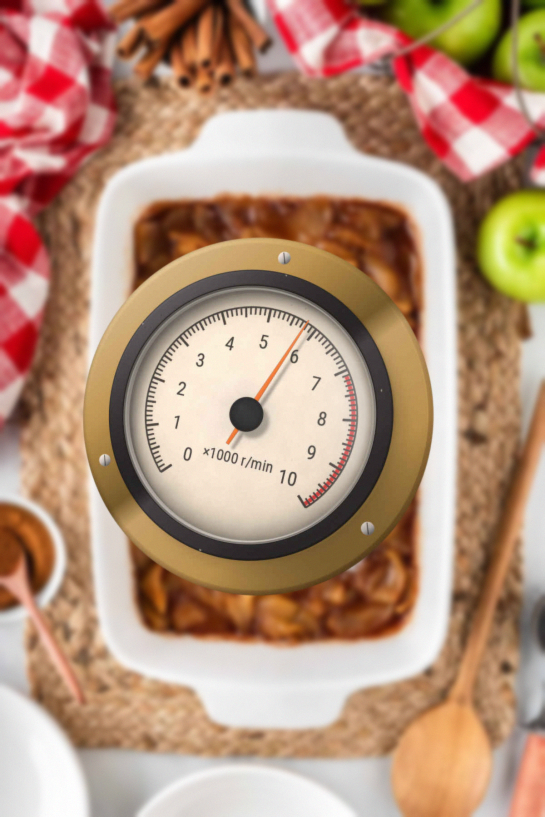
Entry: 5800
